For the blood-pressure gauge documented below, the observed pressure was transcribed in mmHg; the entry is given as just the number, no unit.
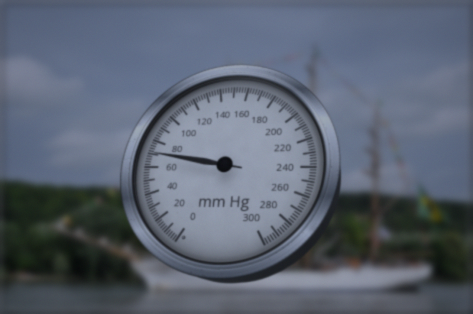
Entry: 70
